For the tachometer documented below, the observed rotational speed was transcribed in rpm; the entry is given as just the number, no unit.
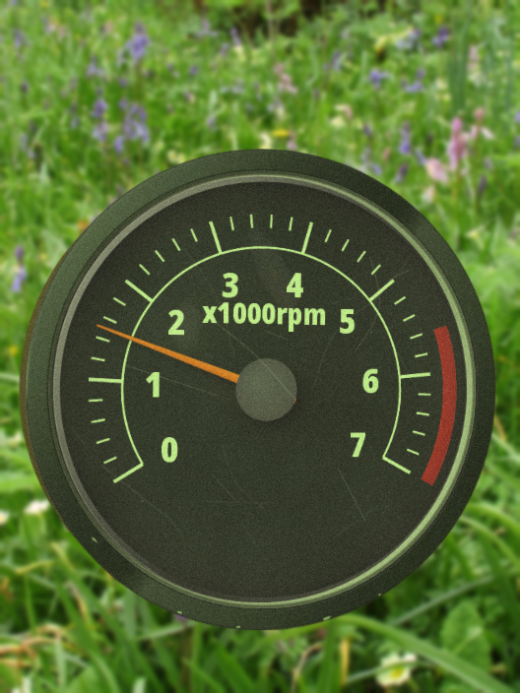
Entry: 1500
